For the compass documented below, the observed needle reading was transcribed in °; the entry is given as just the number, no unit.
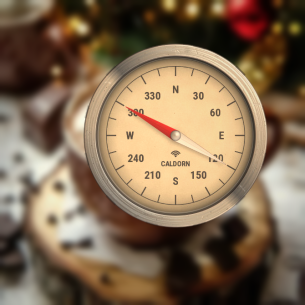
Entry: 300
